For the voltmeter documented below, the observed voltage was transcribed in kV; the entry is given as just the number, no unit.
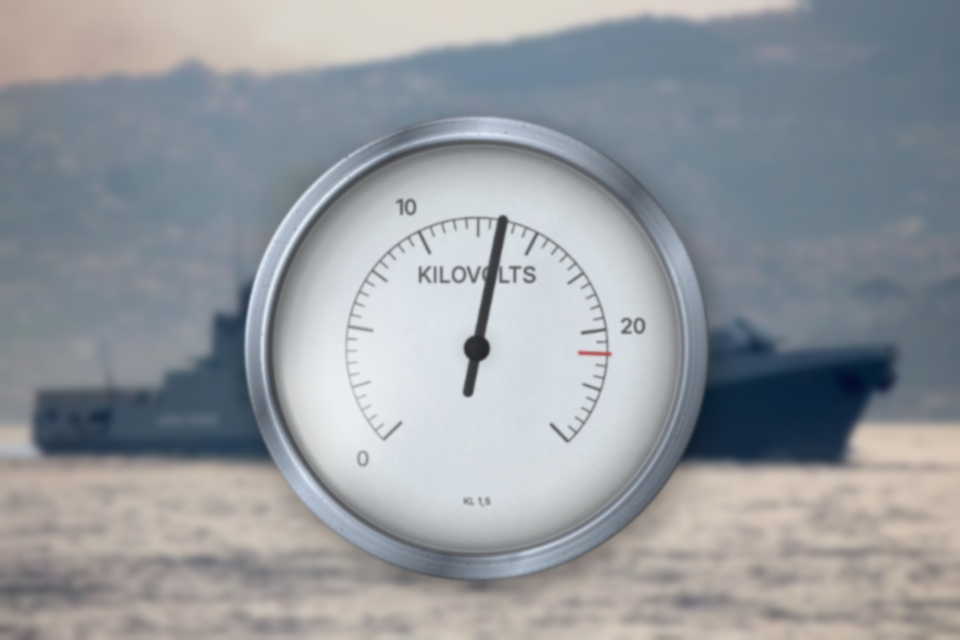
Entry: 13.5
